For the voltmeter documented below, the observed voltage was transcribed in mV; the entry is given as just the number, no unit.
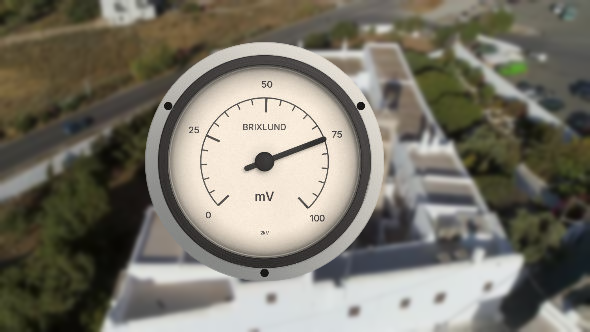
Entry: 75
